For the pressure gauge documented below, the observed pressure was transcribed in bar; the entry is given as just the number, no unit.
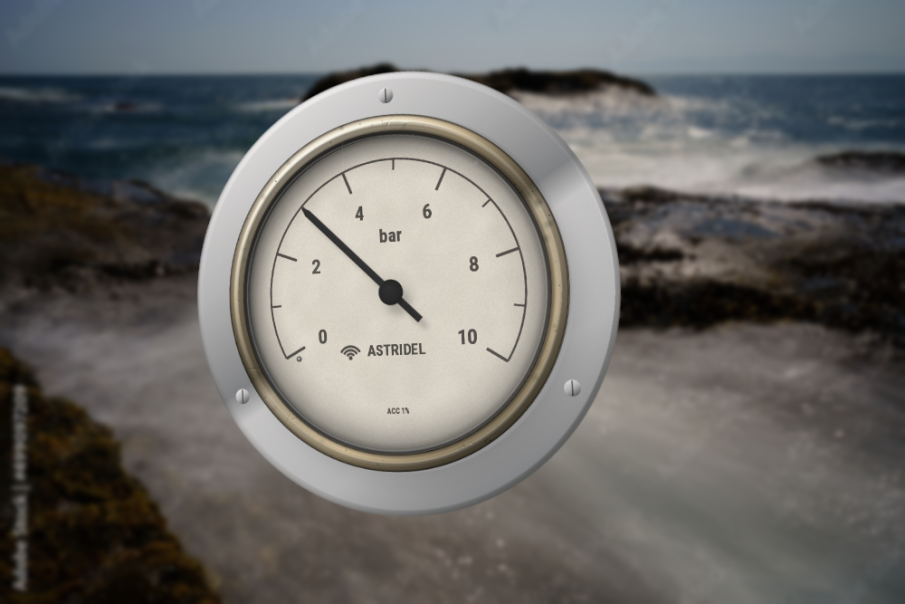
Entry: 3
